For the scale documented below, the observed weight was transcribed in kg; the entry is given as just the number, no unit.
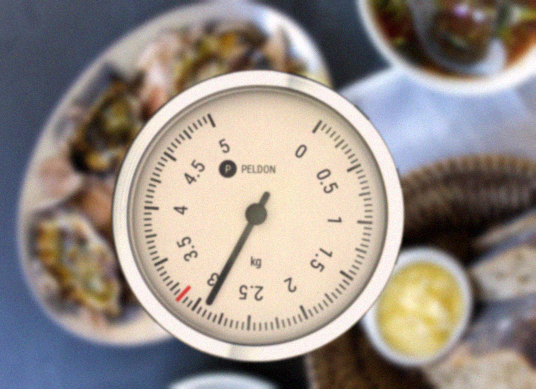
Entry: 2.9
